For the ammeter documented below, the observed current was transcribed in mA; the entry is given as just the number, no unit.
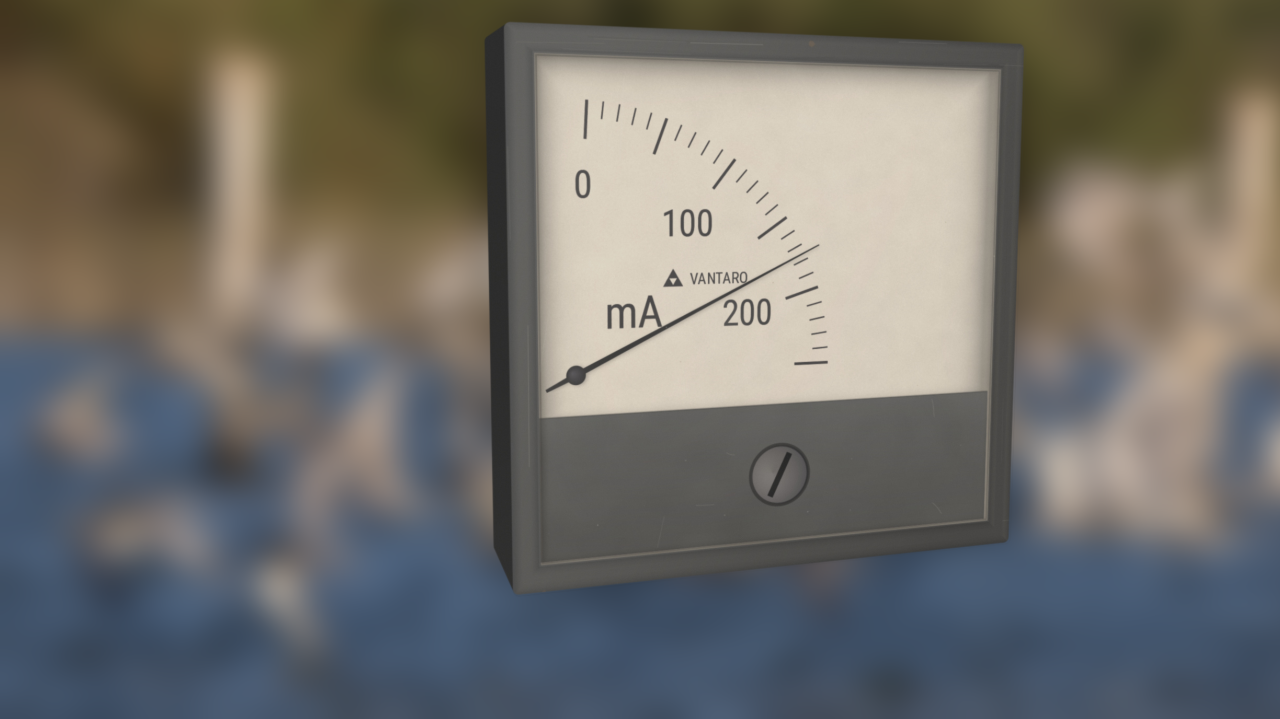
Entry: 175
